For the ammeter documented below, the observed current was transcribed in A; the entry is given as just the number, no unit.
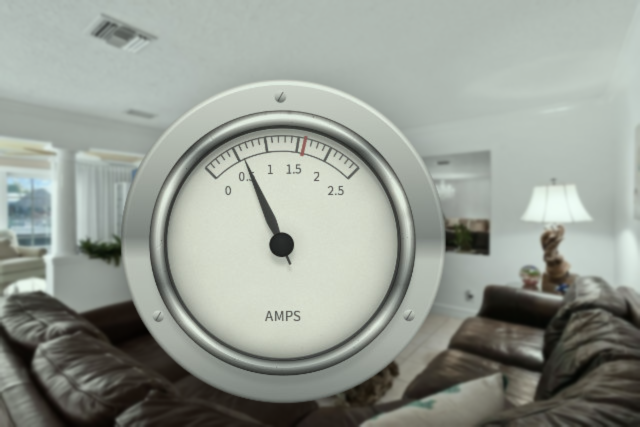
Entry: 0.6
